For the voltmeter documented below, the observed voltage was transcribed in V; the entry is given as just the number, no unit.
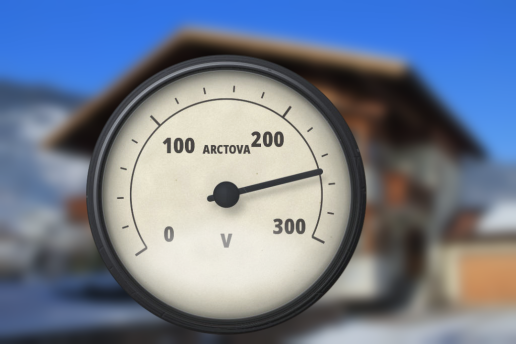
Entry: 250
